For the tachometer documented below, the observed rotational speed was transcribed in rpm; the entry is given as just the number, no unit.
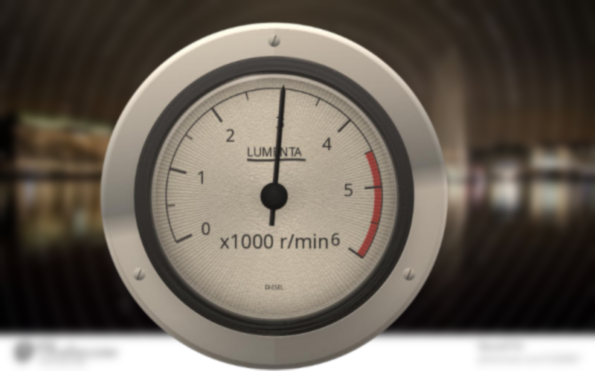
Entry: 3000
